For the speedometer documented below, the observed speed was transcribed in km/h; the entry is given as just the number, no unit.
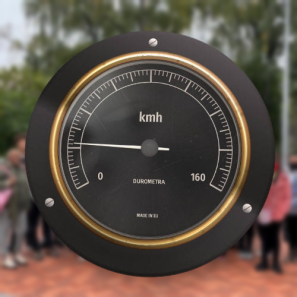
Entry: 22
